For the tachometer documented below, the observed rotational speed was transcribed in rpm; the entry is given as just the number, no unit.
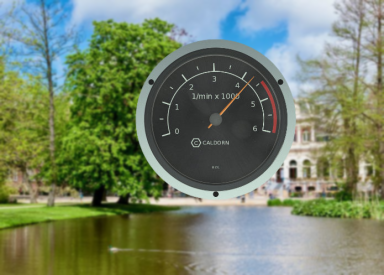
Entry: 4250
